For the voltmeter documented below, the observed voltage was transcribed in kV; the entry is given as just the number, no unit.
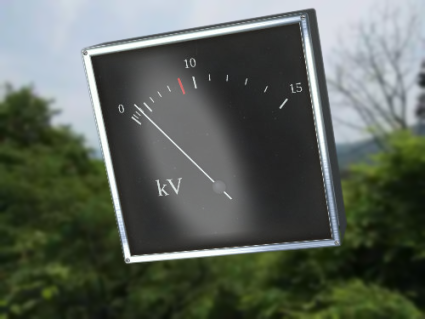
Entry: 4
